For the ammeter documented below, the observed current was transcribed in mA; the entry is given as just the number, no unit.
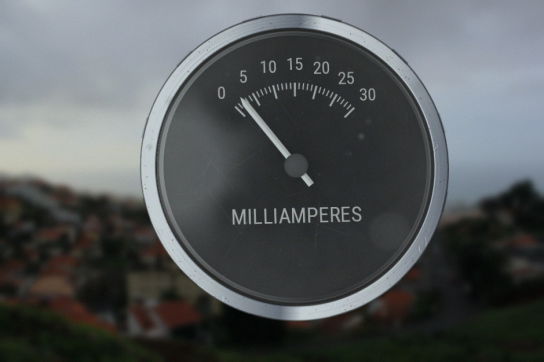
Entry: 2
